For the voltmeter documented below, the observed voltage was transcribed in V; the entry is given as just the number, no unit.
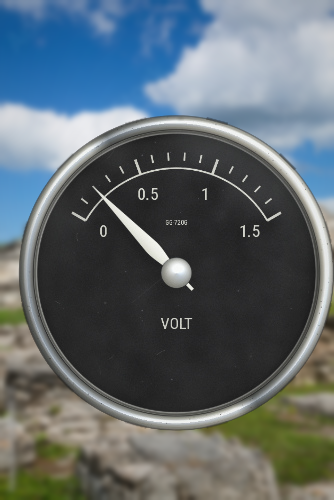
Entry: 0.2
